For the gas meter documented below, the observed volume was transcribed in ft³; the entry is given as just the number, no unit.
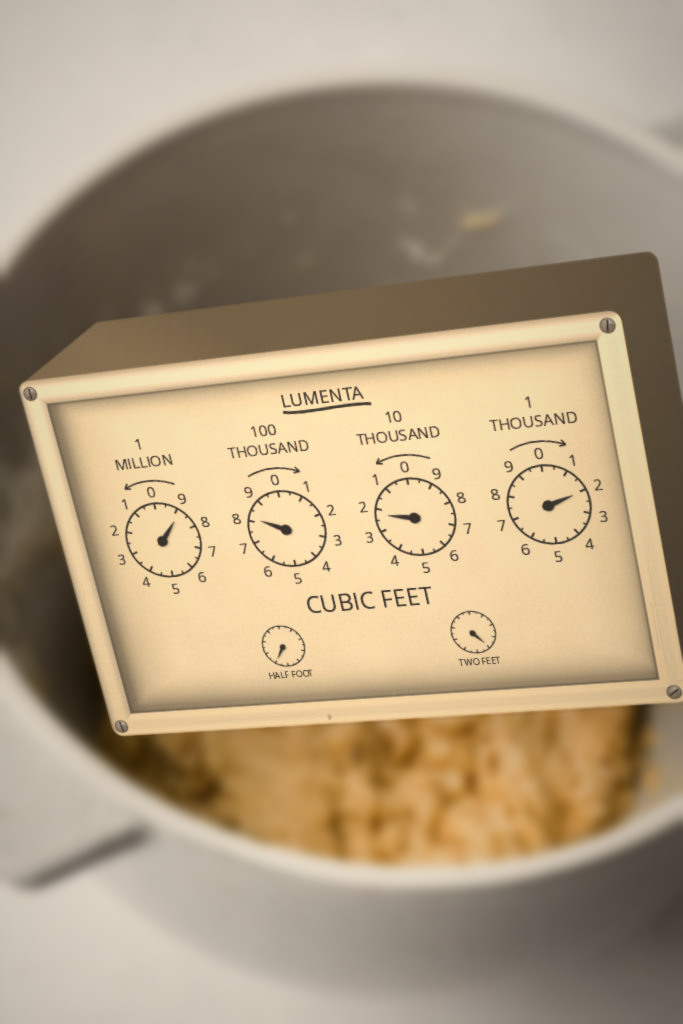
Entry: 882200
